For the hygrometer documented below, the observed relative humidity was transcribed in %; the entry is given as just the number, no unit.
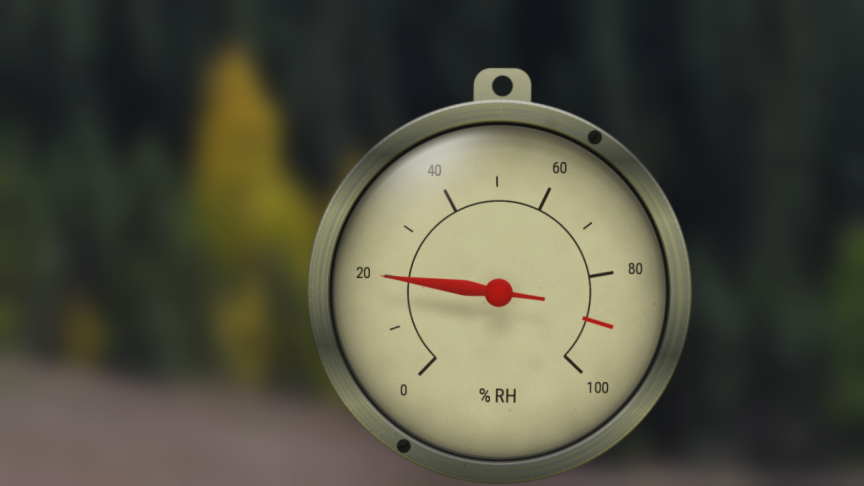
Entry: 20
